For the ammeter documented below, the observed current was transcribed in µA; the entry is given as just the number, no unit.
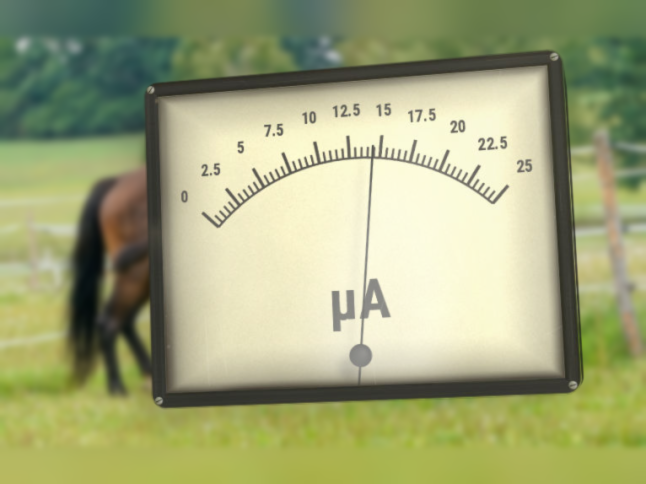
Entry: 14.5
